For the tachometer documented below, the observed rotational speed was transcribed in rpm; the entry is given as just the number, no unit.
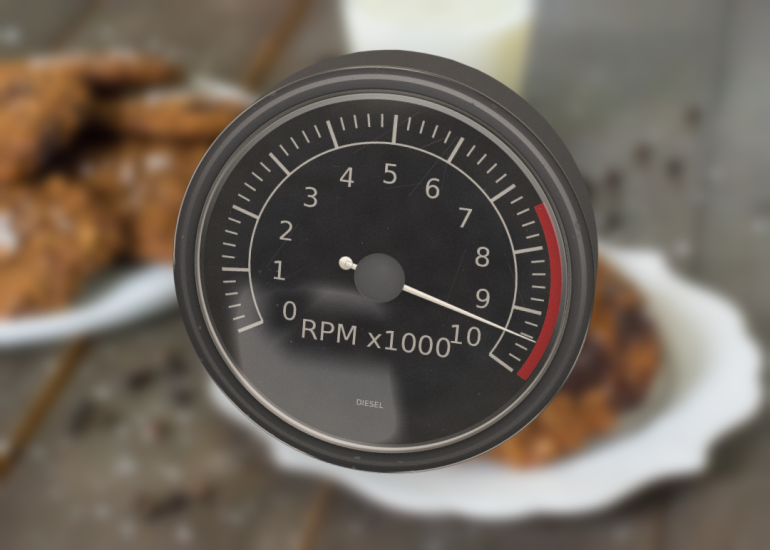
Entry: 9400
